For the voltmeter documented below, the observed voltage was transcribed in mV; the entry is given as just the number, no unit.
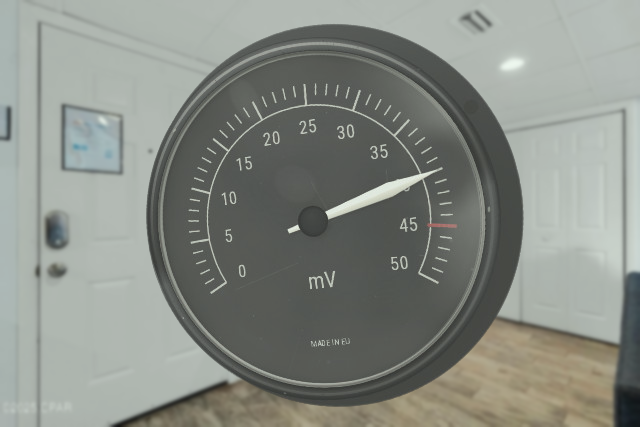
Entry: 40
